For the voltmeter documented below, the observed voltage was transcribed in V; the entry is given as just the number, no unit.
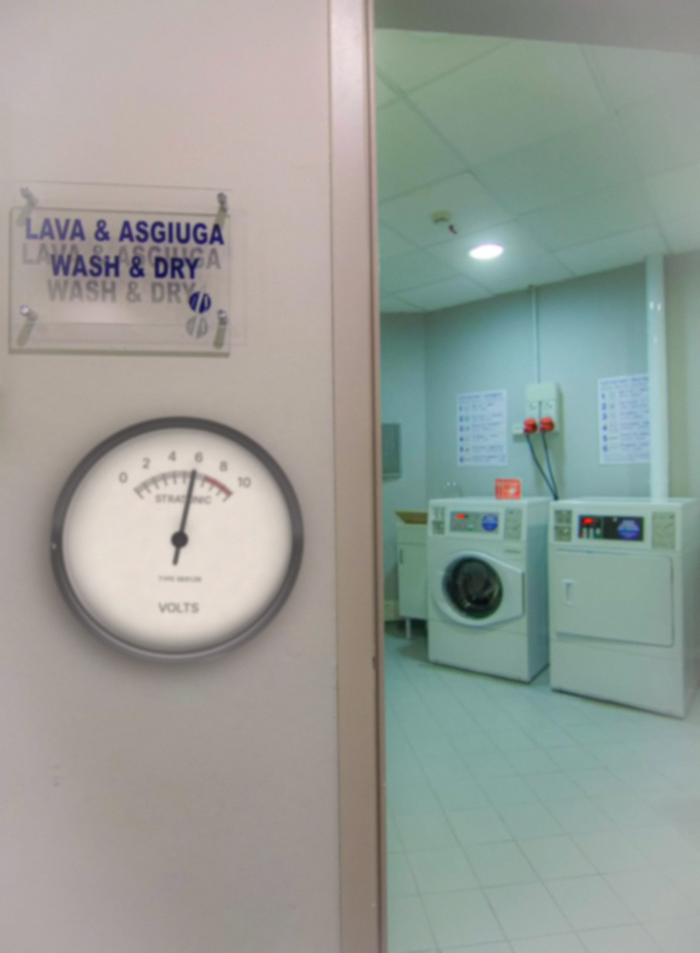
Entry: 6
